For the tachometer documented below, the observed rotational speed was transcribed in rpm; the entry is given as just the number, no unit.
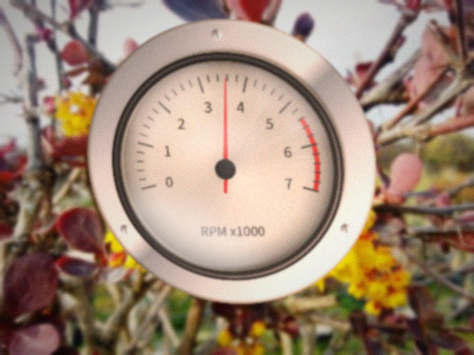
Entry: 3600
